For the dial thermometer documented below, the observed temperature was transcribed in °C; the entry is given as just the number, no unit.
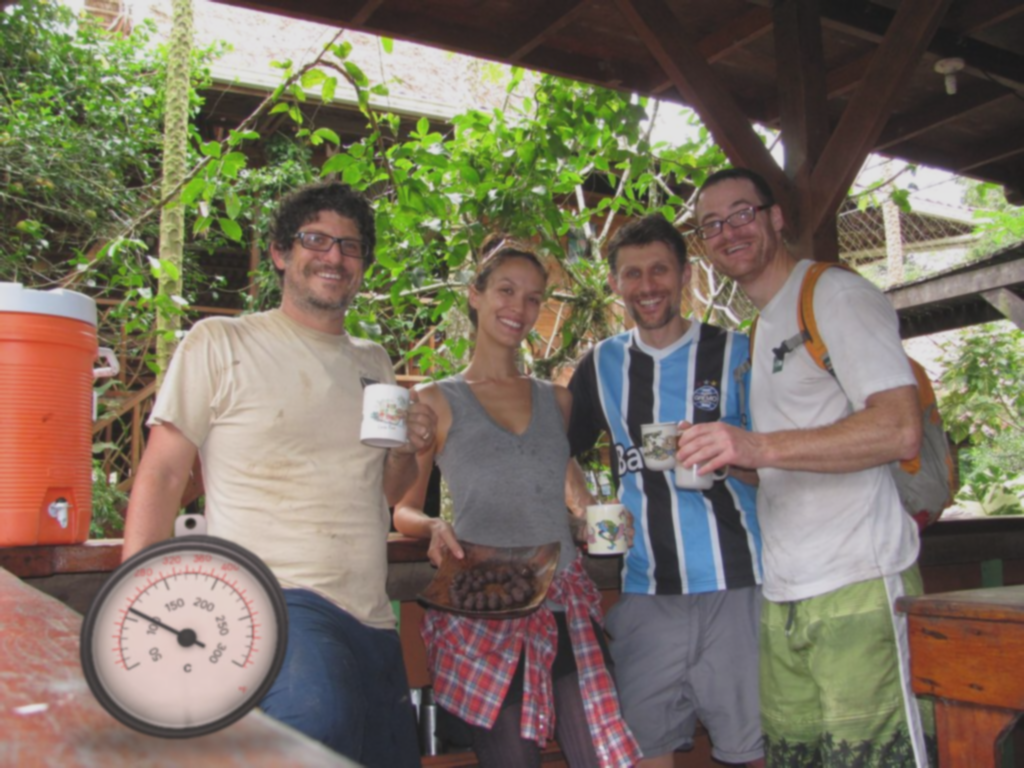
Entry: 110
